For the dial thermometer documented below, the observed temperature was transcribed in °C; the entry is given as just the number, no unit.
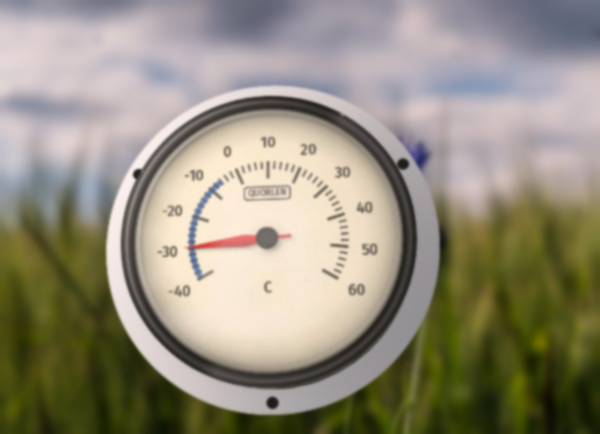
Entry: -30
